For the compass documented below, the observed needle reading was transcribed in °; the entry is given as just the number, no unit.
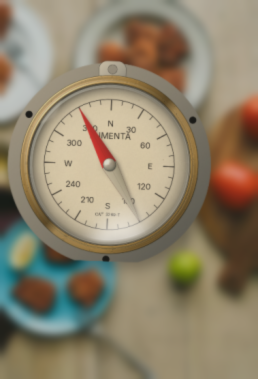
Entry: 330
